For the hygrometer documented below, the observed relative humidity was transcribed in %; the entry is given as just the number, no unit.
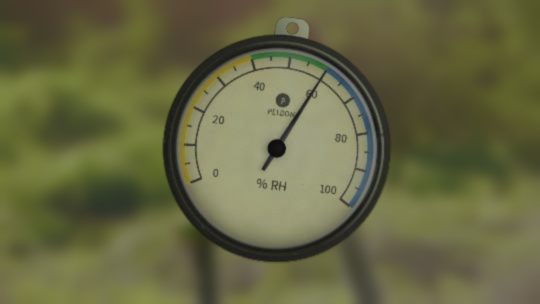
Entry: 60
